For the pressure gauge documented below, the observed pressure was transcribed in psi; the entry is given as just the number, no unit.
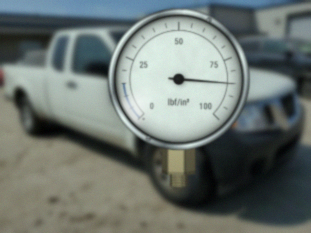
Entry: 85
